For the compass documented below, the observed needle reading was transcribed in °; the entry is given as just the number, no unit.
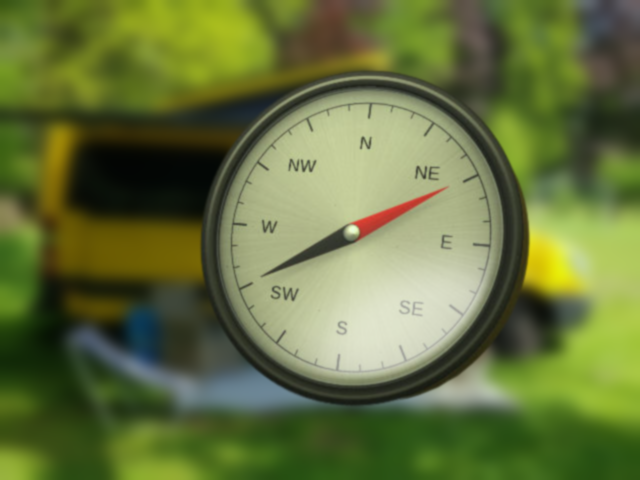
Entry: 60
